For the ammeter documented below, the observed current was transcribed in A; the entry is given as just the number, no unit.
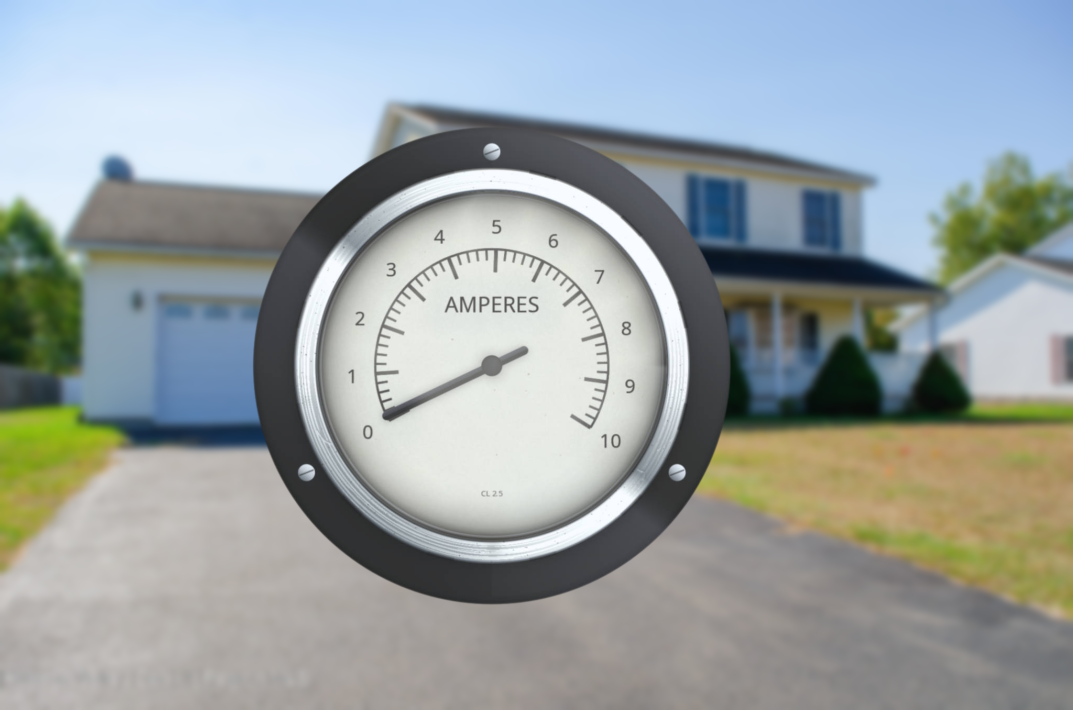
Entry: 0.1
